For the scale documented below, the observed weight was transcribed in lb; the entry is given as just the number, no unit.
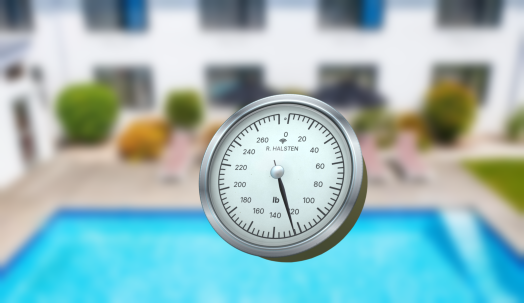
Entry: 124
